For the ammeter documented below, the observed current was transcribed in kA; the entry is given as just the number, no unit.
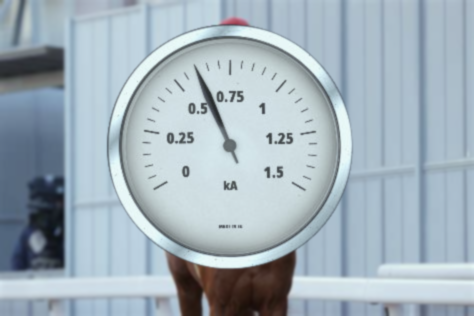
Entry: 0.6
